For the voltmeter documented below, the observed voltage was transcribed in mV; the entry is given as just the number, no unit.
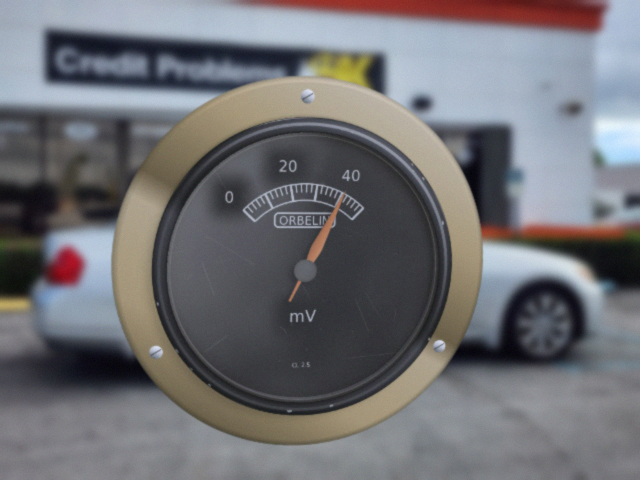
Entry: 40
